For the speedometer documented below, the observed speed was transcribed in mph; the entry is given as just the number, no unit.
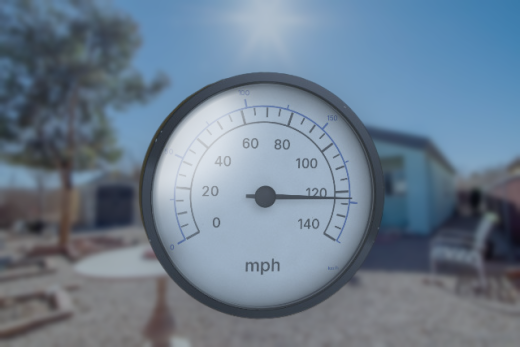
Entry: 122.5
